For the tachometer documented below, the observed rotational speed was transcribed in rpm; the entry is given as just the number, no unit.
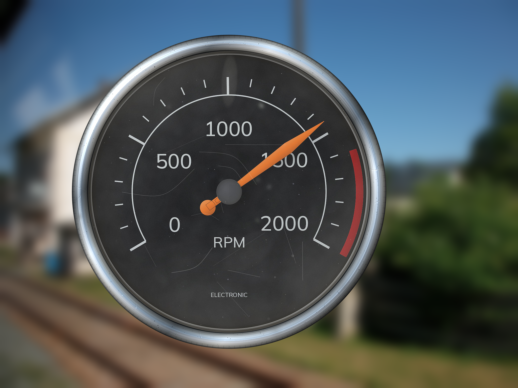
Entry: 1450
